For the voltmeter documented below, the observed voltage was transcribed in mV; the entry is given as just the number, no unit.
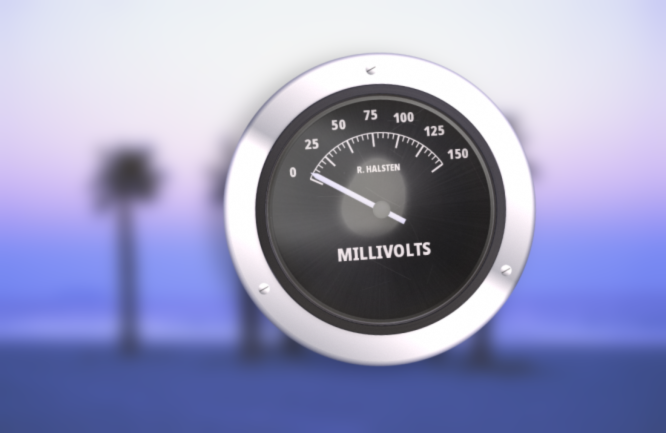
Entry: 5
